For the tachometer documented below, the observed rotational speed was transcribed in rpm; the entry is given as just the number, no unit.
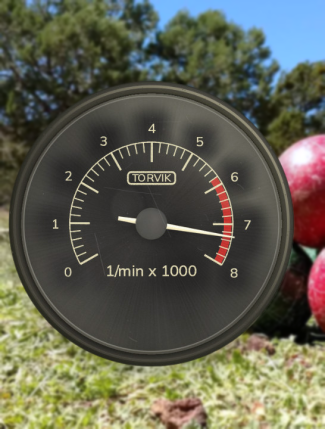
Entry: 7300
